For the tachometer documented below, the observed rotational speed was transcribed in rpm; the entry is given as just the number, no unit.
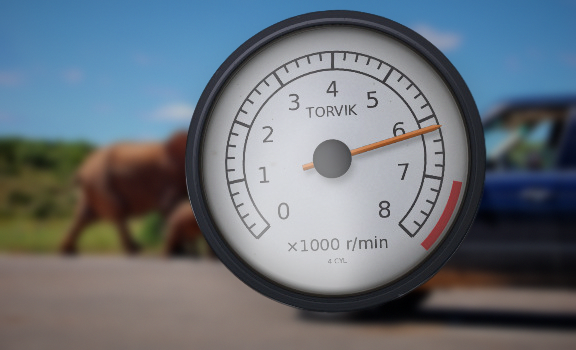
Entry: 6200
